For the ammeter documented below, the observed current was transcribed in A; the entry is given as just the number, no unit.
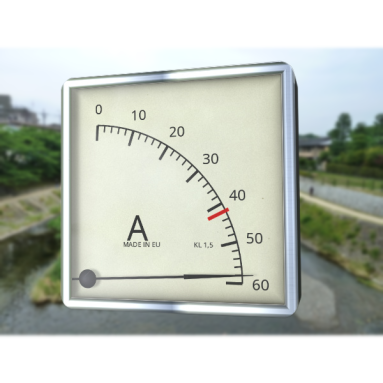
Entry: 58
